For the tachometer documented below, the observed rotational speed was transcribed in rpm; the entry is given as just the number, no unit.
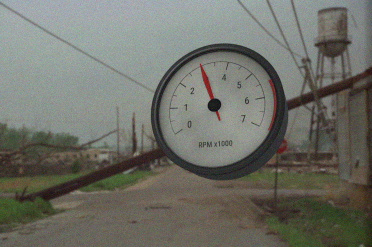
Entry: 3000
